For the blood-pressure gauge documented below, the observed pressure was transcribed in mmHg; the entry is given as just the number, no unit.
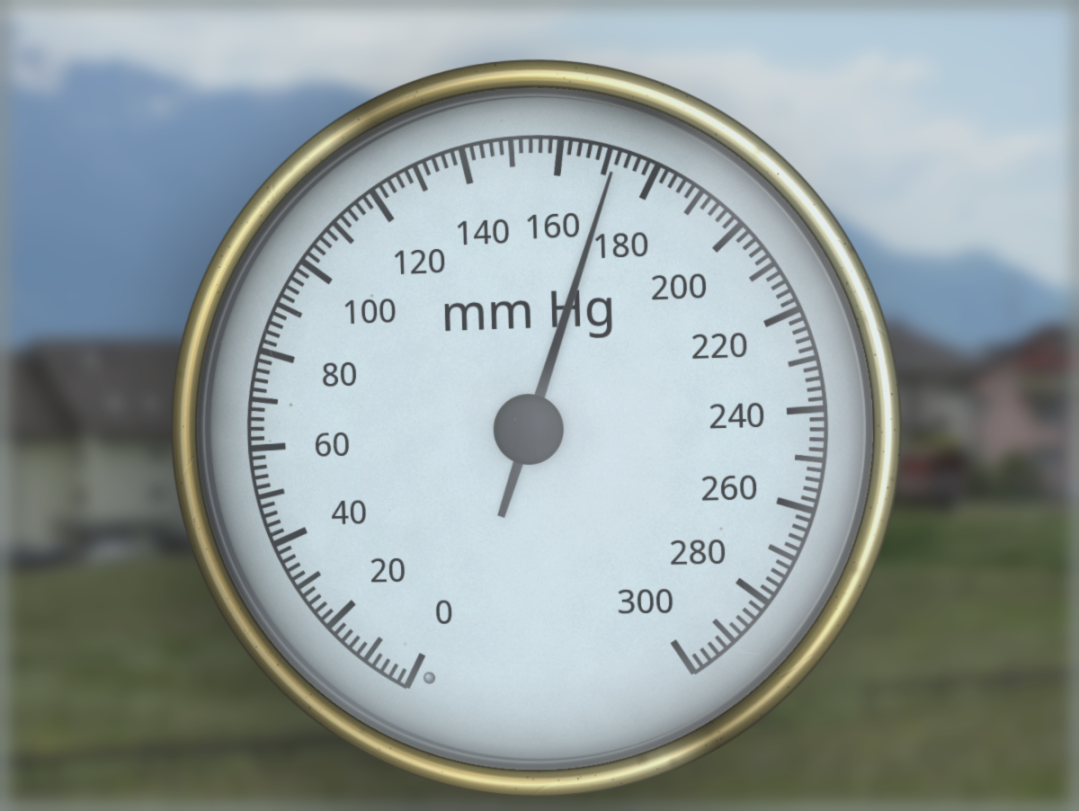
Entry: 172
